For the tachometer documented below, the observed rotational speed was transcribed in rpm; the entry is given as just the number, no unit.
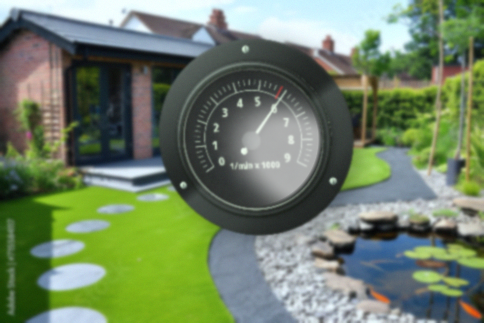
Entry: 6000
